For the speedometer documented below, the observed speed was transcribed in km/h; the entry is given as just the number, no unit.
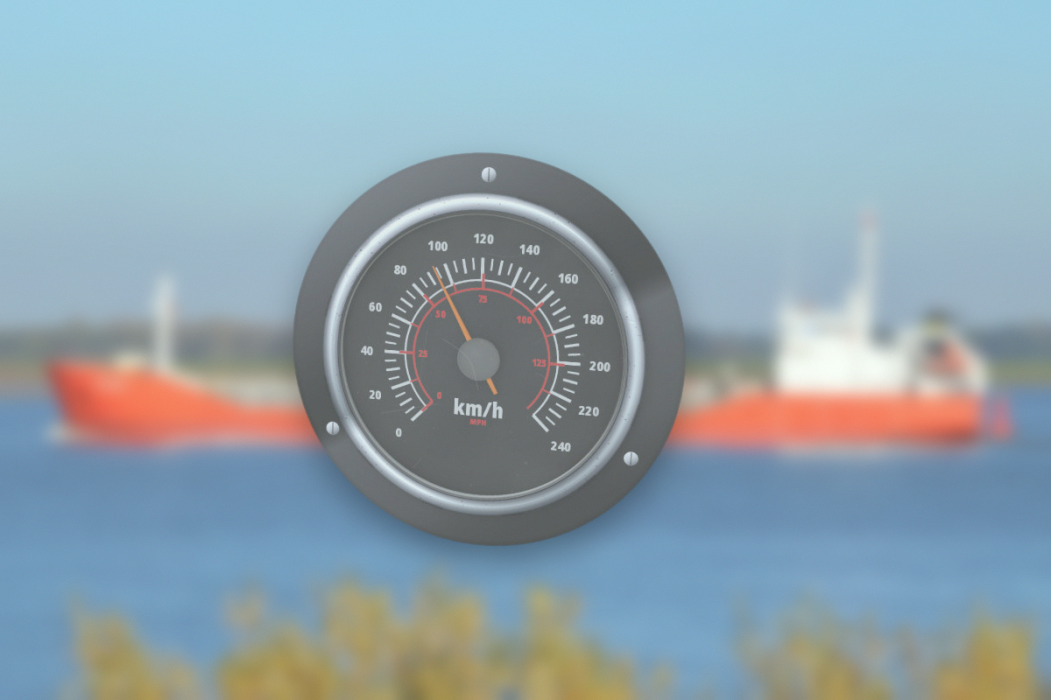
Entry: 95
